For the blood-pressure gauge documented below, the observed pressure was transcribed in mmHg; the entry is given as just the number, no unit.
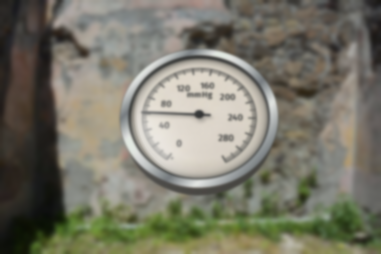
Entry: 60
